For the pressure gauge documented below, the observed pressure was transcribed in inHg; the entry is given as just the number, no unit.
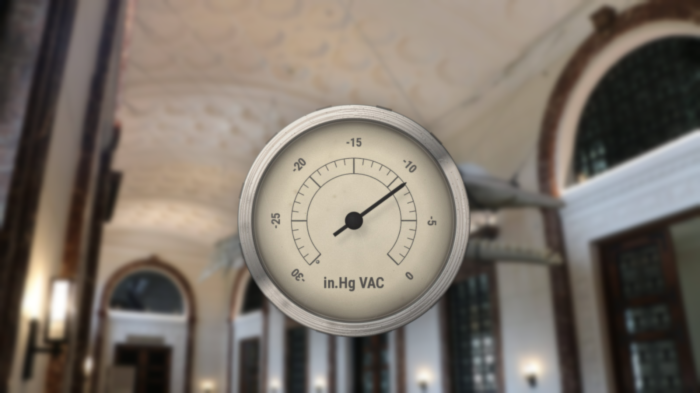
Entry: -9
